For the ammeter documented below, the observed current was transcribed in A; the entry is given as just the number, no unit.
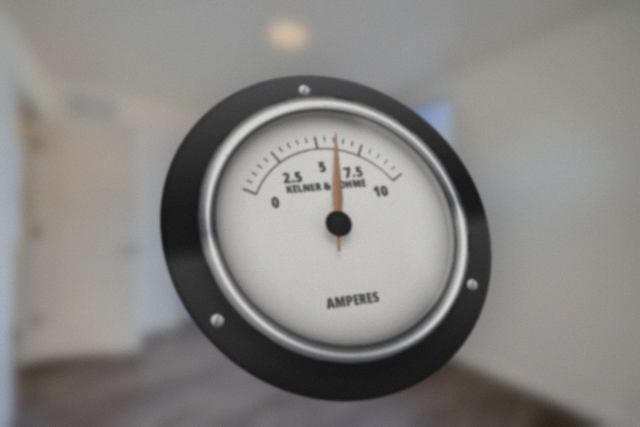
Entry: 6
